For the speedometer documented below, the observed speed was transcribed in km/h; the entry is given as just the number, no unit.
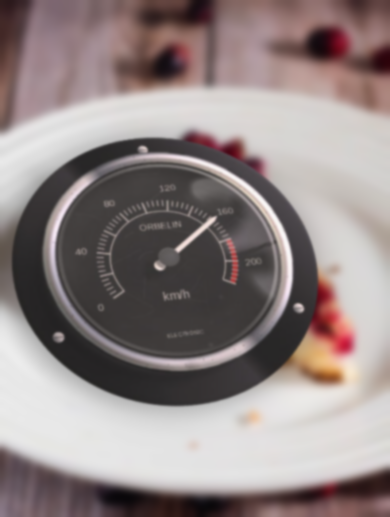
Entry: 160
